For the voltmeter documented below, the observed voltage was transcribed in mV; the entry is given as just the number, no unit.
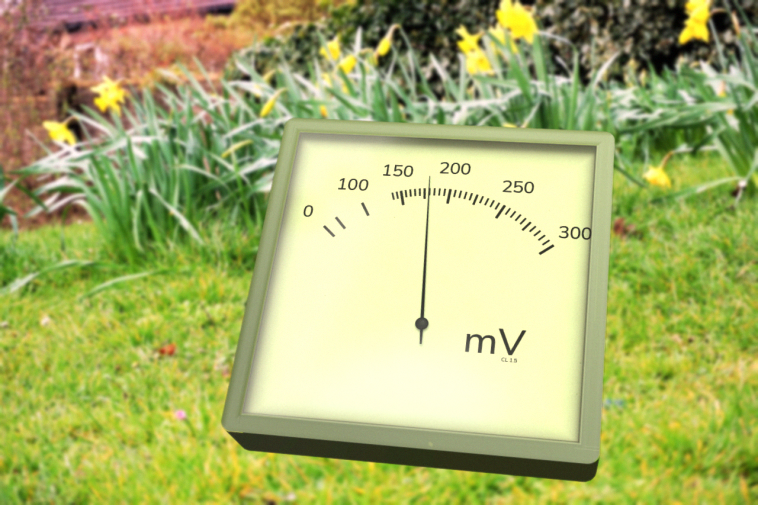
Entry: 180
